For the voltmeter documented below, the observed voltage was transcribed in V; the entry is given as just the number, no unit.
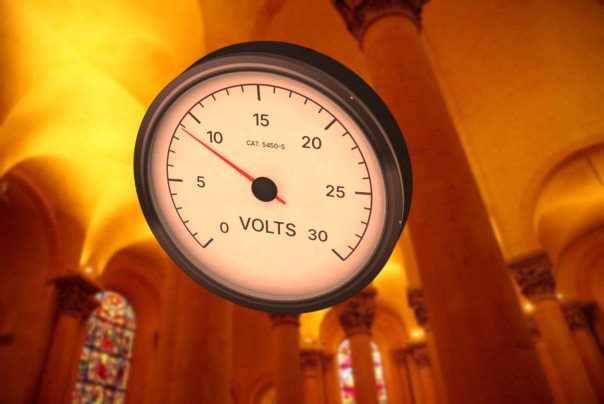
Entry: 9
